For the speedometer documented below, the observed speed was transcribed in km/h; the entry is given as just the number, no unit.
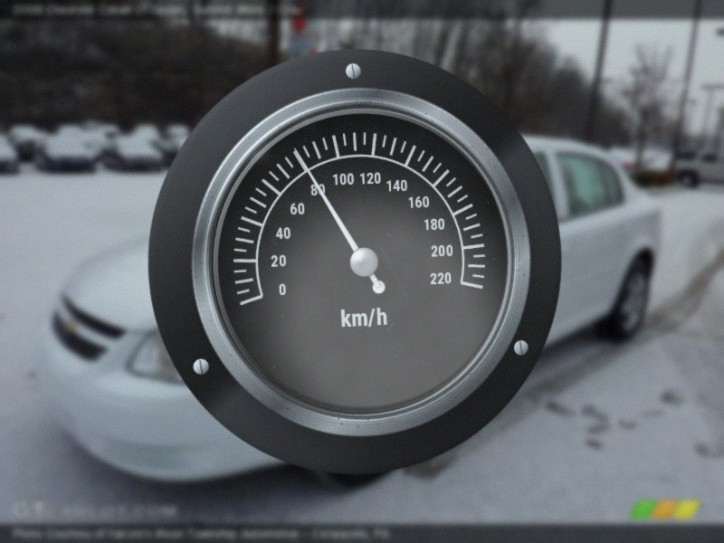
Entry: 80
